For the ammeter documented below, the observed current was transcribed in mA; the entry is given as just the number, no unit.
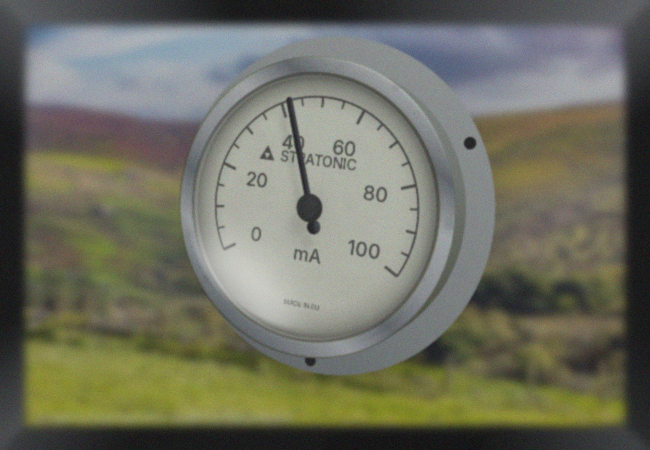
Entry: 42.5
